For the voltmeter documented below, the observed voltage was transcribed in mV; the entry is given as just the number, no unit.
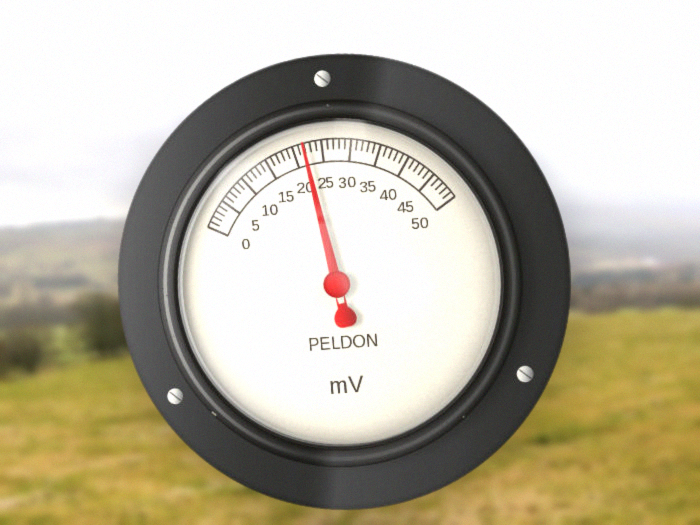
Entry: 22
